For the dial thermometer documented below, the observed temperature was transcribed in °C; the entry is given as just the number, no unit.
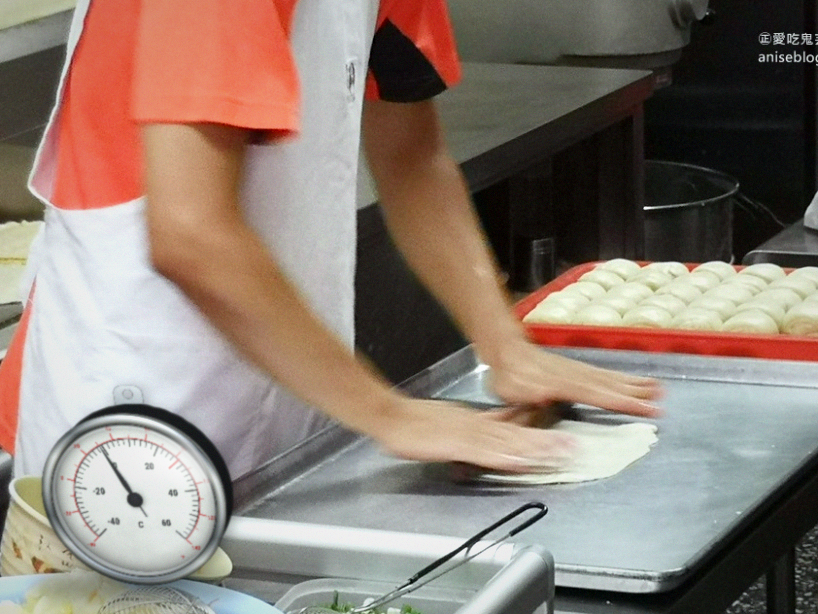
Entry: 0
